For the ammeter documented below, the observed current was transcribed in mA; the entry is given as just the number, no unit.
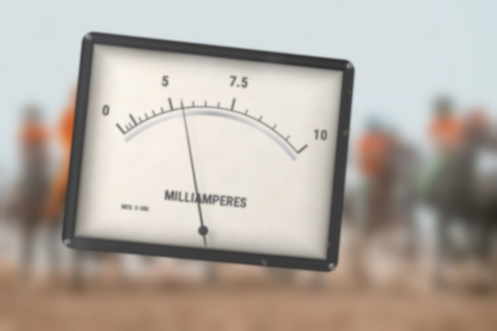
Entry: 5.5
